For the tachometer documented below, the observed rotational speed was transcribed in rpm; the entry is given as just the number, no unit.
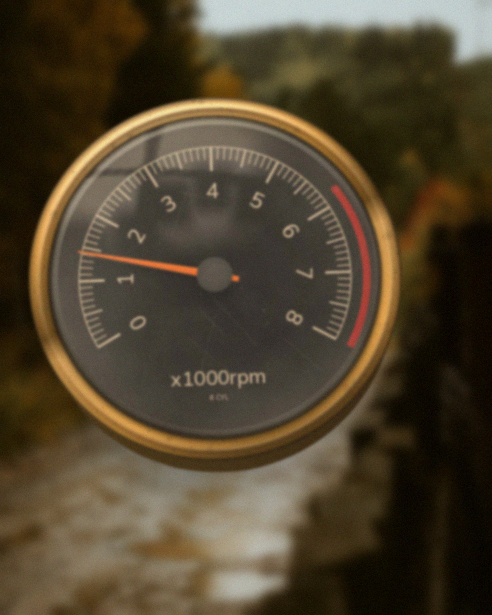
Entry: 1400
